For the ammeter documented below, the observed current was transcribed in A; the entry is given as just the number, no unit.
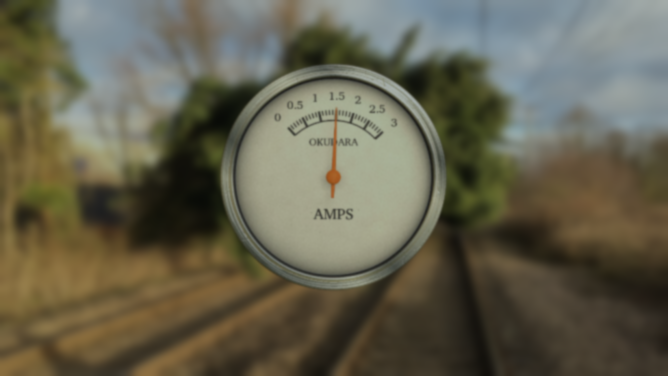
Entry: 1.5
